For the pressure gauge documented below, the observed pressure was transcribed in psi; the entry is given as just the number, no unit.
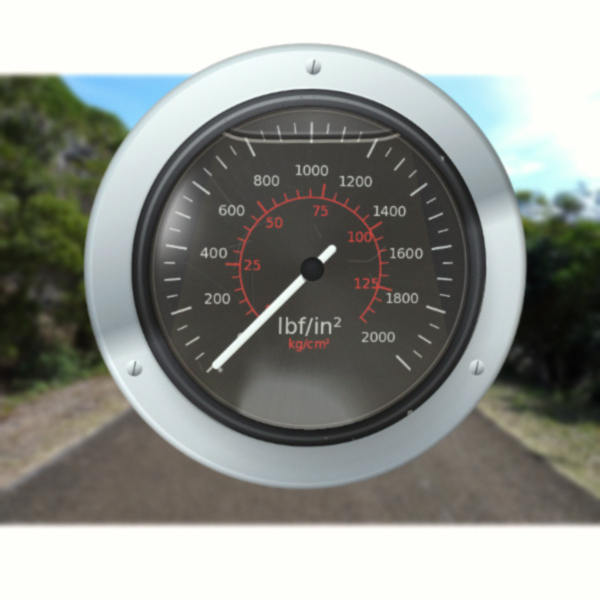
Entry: 0
